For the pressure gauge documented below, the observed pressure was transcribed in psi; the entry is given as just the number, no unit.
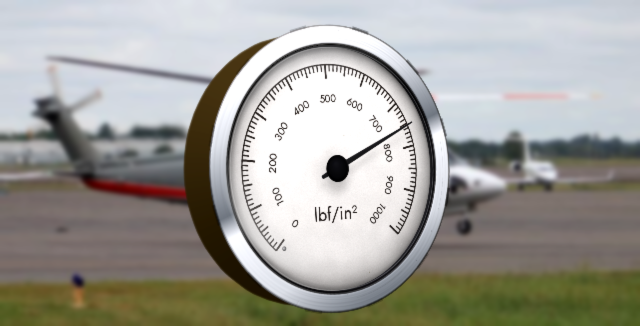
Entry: 750
